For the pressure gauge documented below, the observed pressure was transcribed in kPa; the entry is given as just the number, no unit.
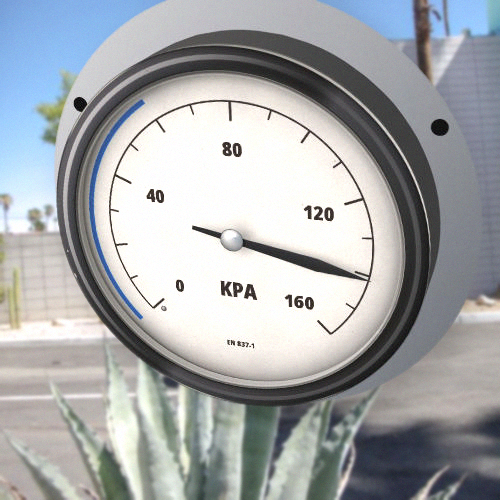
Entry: 140
